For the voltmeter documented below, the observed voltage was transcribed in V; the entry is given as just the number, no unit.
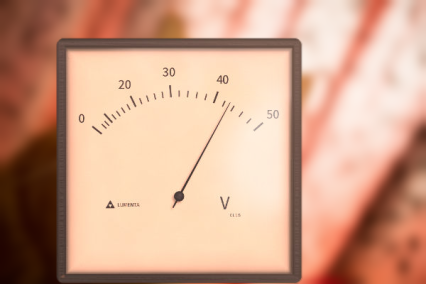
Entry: 43
